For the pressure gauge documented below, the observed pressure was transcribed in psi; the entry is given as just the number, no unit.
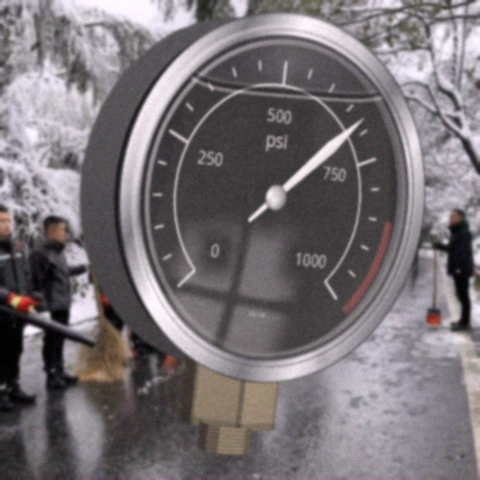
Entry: 675
